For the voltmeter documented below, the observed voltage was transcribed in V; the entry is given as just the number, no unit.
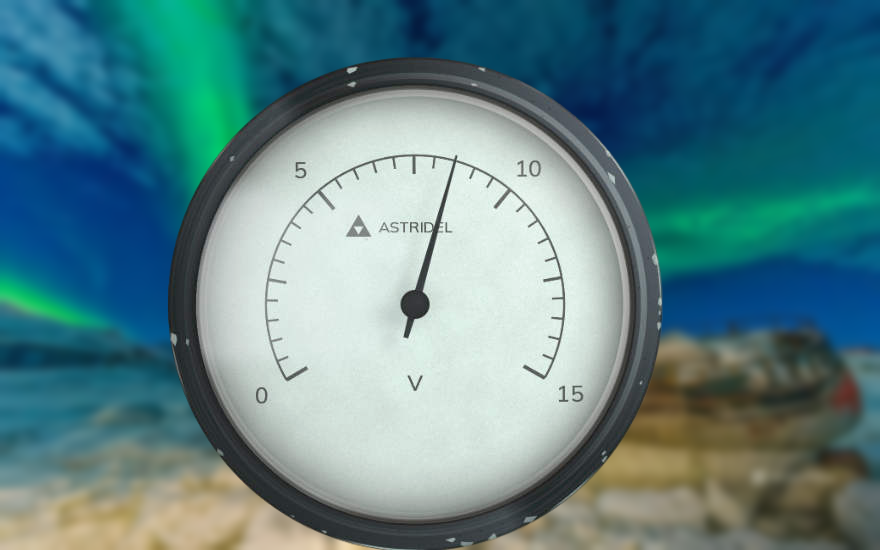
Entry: 8.5
